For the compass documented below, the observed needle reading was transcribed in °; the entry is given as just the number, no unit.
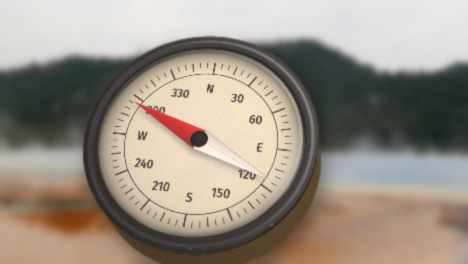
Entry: 295
